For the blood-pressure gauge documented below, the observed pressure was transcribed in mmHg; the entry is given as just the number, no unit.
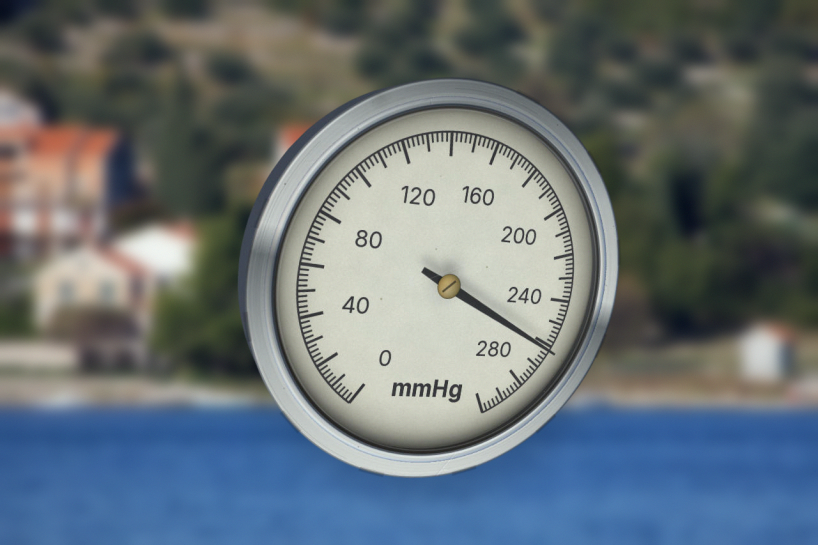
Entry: 262
